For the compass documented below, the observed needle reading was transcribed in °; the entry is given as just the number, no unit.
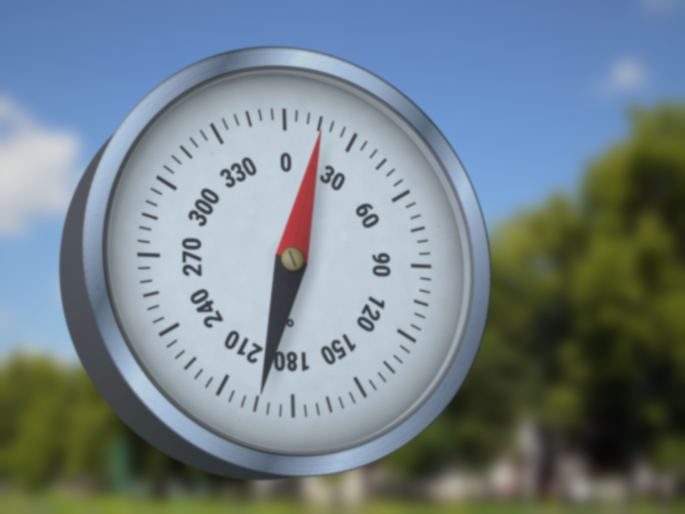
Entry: 15
